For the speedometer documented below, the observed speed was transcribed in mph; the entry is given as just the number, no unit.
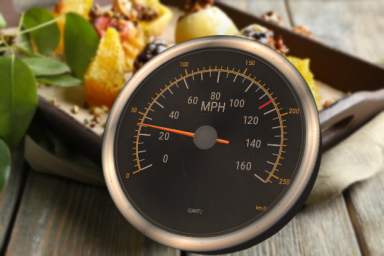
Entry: 25
